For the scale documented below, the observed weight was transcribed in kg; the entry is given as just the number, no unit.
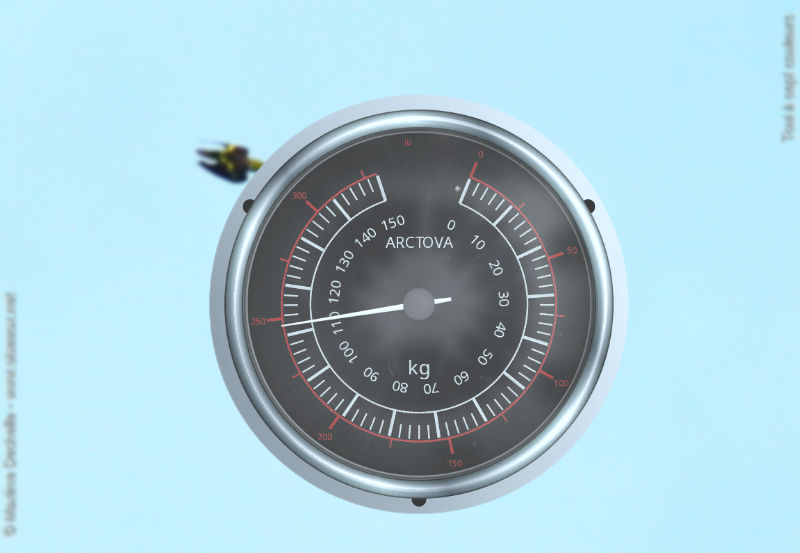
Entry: 112
